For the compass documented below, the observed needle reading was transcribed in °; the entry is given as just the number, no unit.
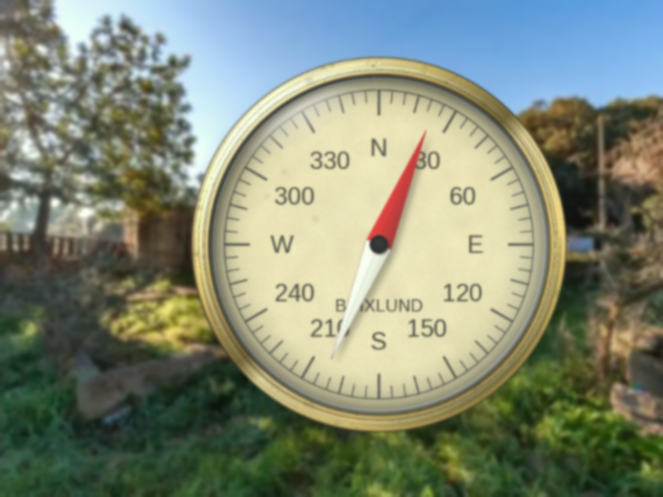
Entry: 22.5
